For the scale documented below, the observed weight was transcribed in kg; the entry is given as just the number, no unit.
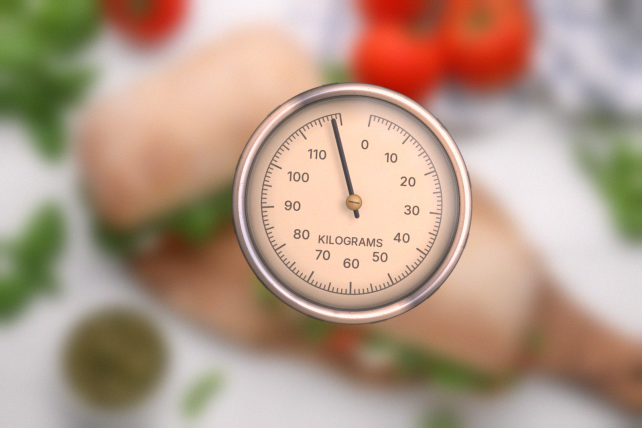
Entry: 118
